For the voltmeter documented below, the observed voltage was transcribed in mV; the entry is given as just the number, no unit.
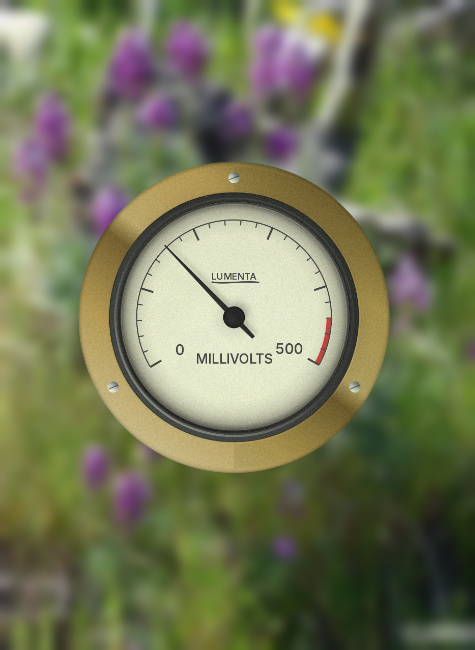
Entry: 160
